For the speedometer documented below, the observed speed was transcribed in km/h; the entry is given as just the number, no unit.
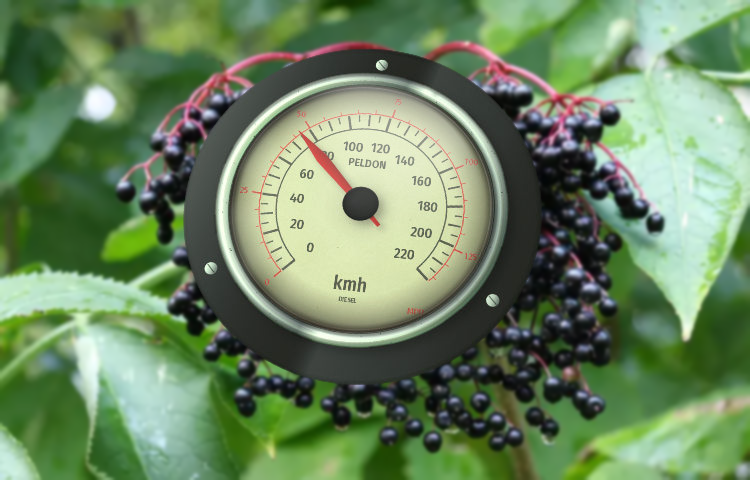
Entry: 75
